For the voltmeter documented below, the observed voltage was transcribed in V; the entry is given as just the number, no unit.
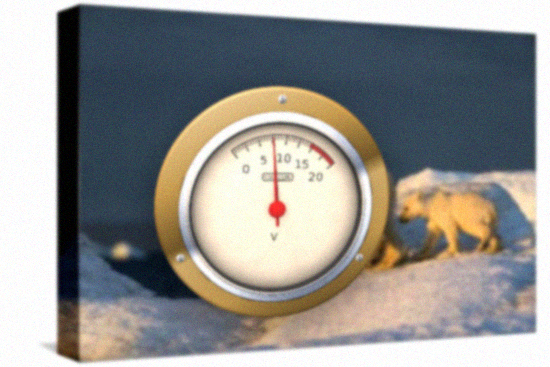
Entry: 7.5
